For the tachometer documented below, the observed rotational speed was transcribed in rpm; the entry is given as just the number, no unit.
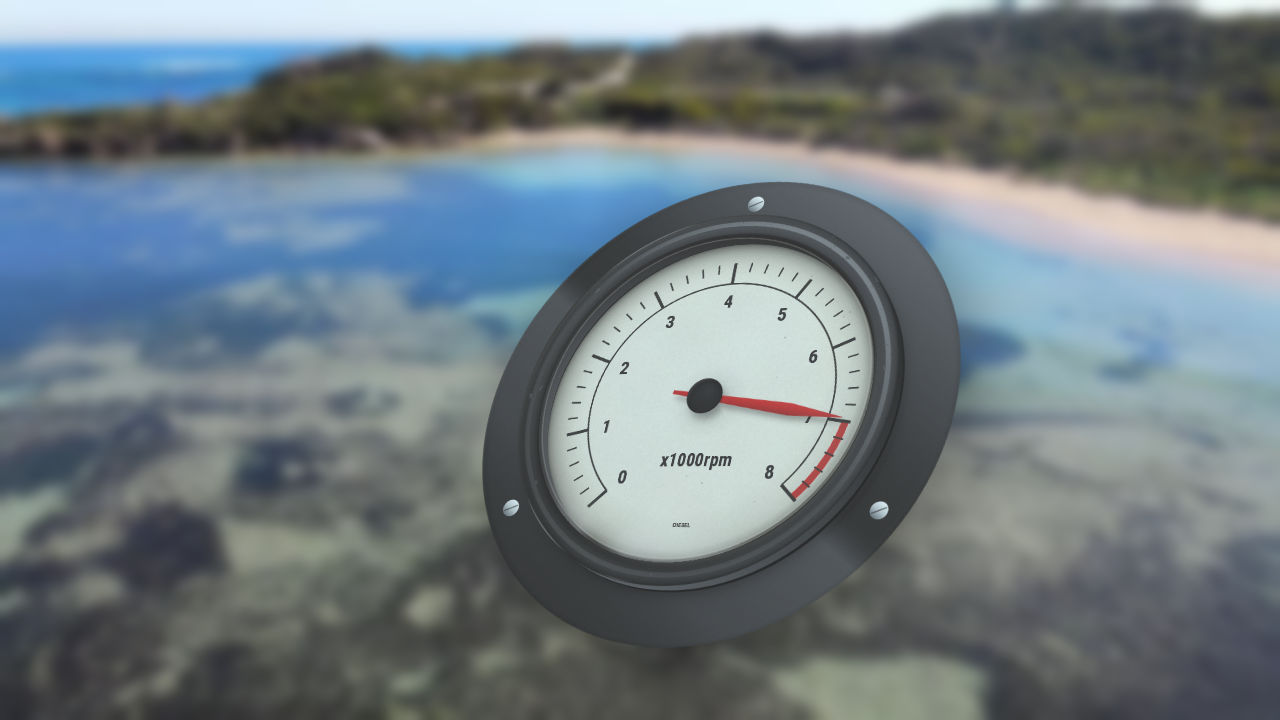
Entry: 7000
